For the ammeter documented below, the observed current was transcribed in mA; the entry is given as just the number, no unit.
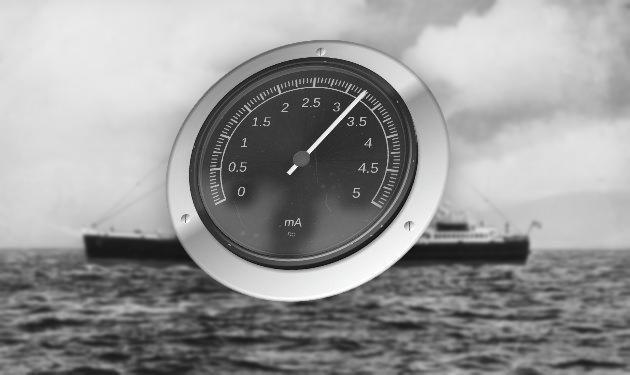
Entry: 3.25
